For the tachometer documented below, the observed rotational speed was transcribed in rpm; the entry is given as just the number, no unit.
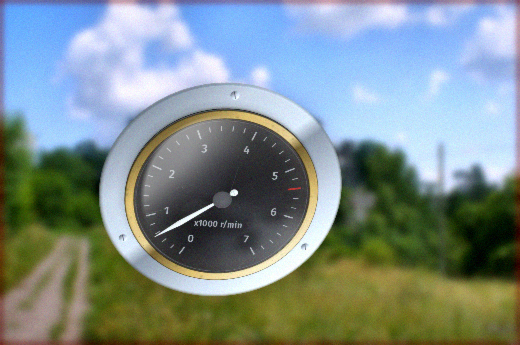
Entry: 600
